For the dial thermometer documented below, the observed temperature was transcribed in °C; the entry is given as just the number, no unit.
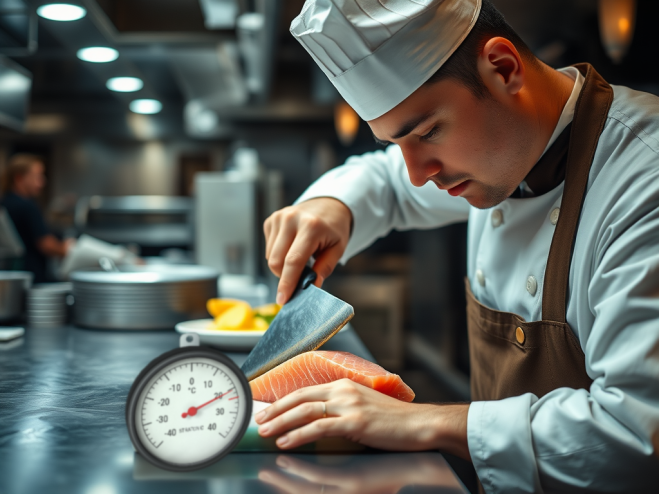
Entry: 20
